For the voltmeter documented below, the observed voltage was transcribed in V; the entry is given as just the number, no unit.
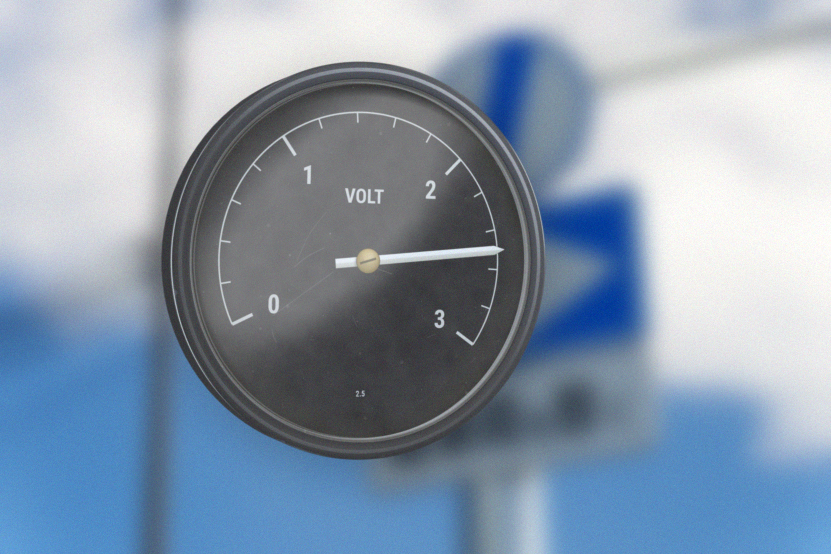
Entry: 2.5
